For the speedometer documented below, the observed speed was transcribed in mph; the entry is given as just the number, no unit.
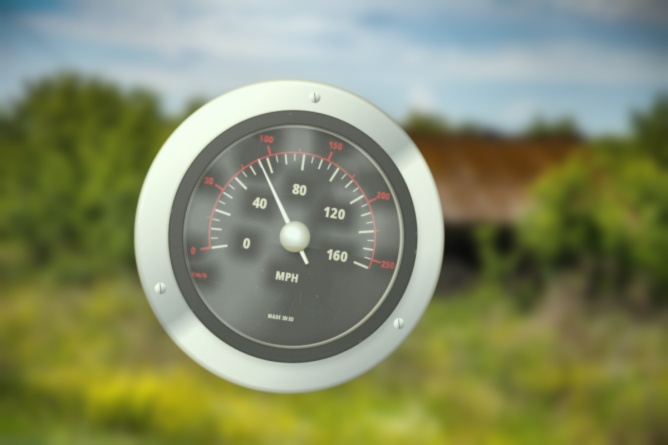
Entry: 55
